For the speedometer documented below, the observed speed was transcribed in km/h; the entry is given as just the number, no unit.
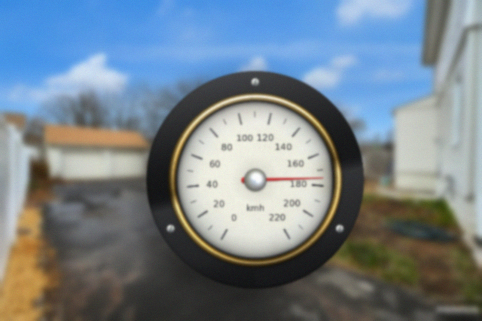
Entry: 175
